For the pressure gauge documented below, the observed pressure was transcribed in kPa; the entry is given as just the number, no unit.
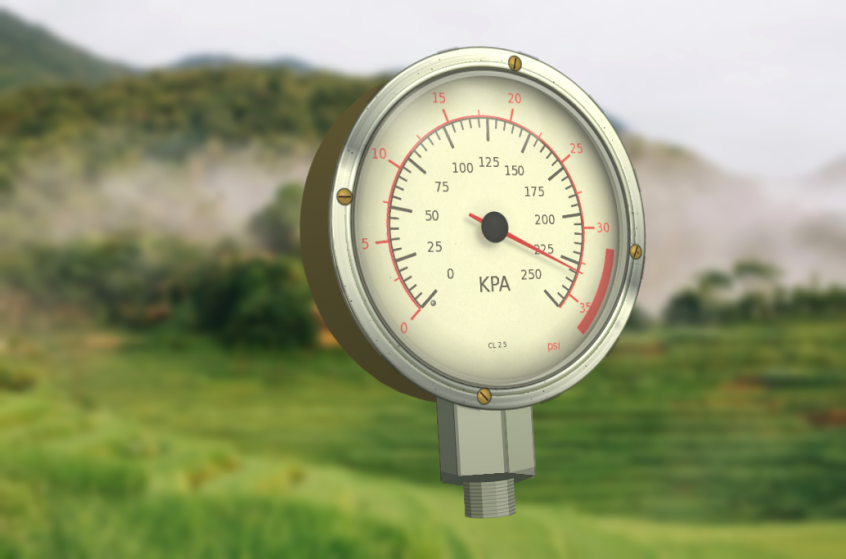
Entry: 230
